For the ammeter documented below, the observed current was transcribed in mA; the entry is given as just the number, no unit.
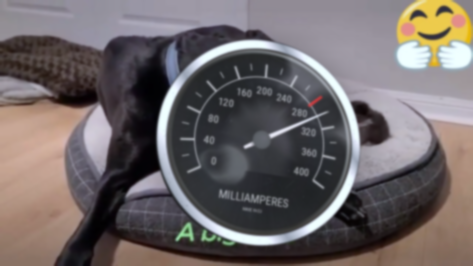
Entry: 300
